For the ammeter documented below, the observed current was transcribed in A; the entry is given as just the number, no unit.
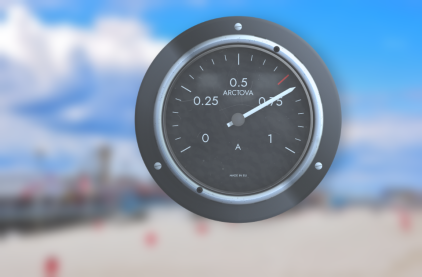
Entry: 0.75
